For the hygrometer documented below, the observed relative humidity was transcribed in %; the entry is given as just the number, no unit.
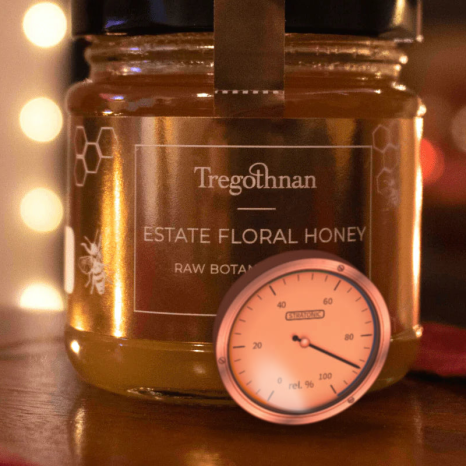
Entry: 90
